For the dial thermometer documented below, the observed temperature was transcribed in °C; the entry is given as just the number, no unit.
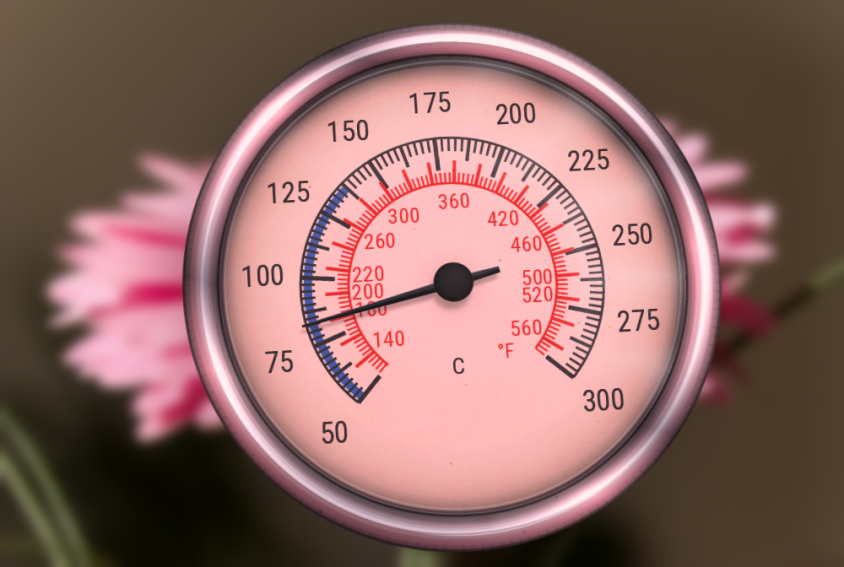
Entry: 82.5
